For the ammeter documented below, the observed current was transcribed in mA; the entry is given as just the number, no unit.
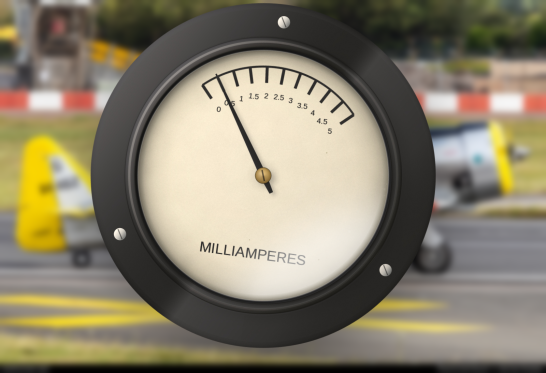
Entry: 0.5
